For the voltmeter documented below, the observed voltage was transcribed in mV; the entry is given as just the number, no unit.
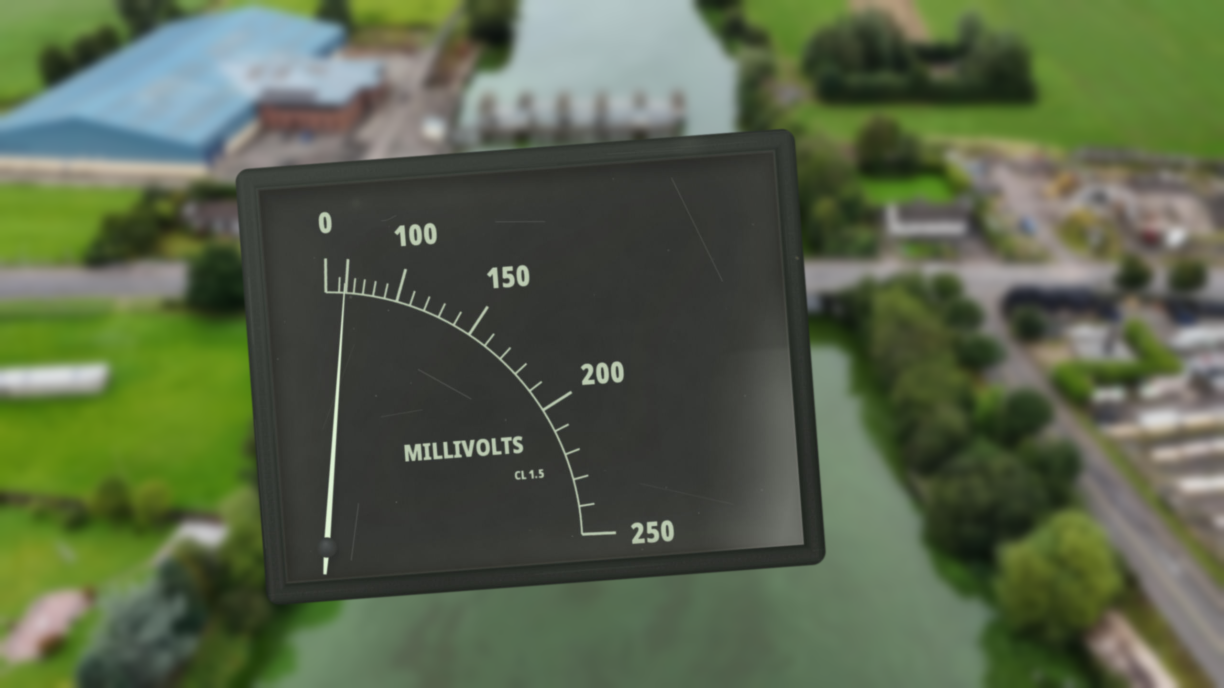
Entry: 50
